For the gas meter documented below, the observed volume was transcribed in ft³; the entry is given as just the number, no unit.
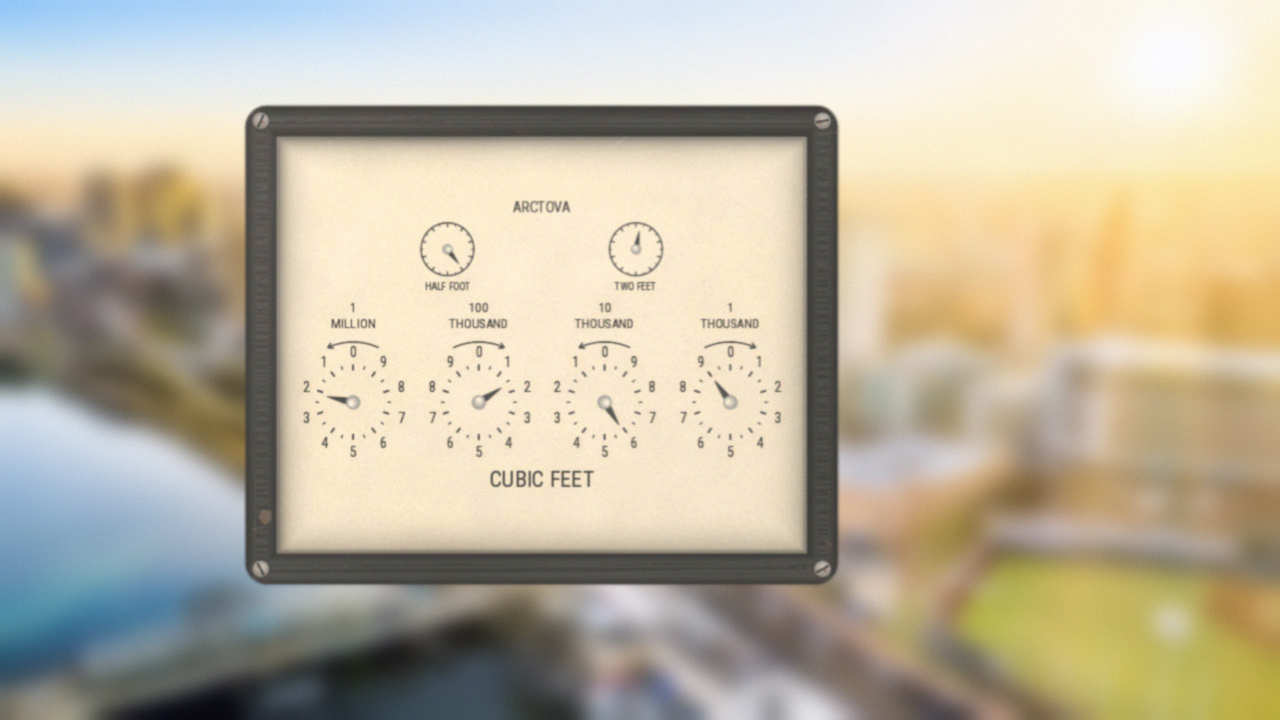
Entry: 215900
